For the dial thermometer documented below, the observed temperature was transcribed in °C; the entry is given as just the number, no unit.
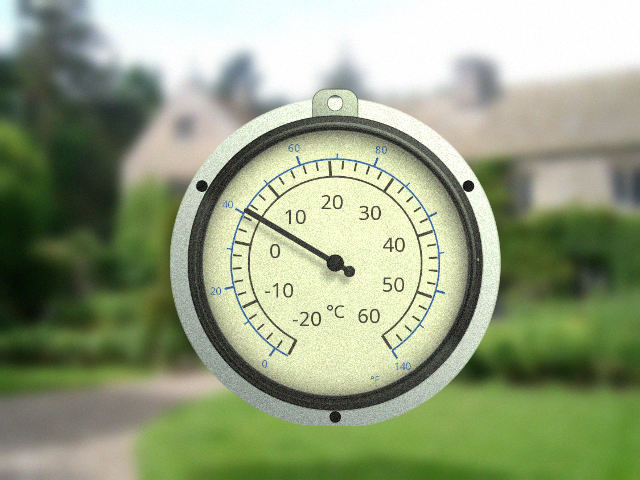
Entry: 5
